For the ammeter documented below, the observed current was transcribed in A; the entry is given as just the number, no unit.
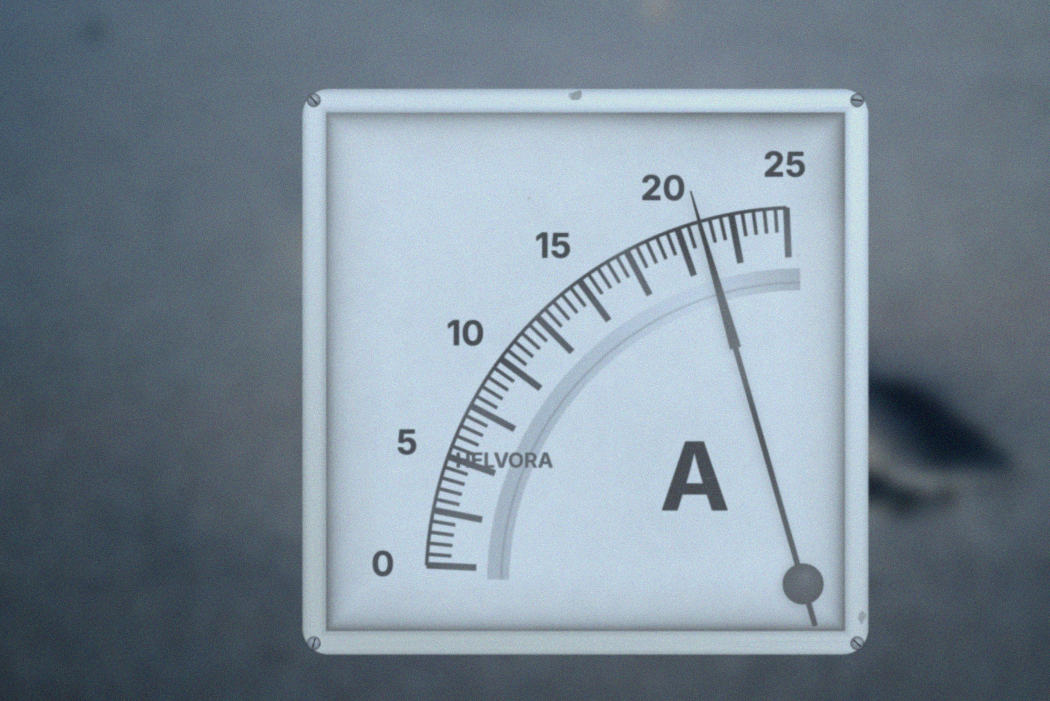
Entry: 21
